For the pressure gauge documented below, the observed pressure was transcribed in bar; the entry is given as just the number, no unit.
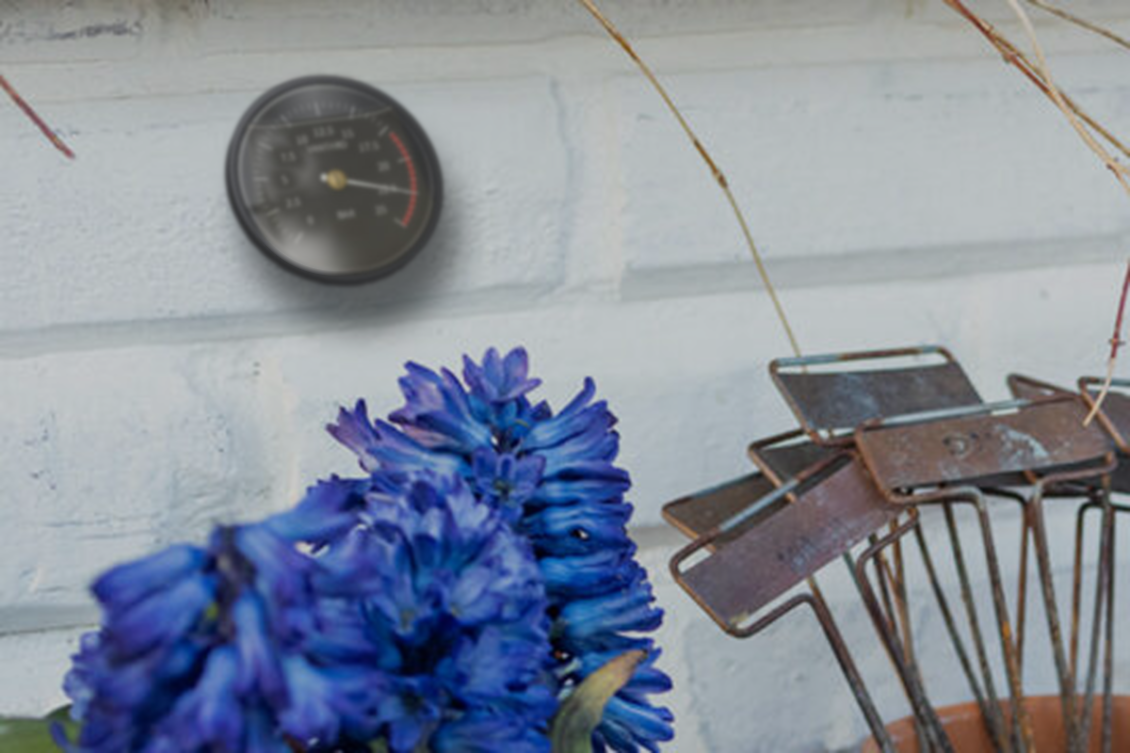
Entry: 22.5
